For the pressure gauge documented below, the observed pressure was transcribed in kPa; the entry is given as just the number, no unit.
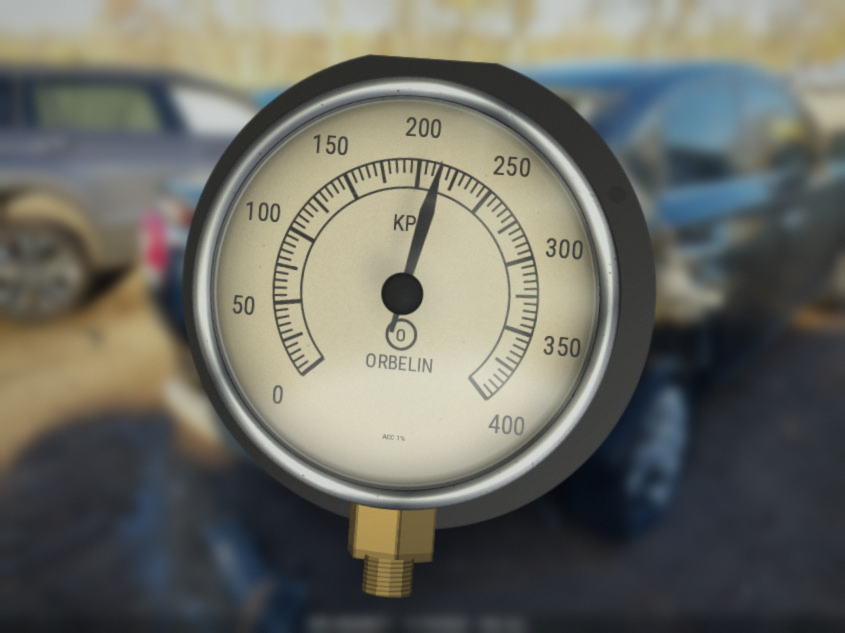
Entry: 215
